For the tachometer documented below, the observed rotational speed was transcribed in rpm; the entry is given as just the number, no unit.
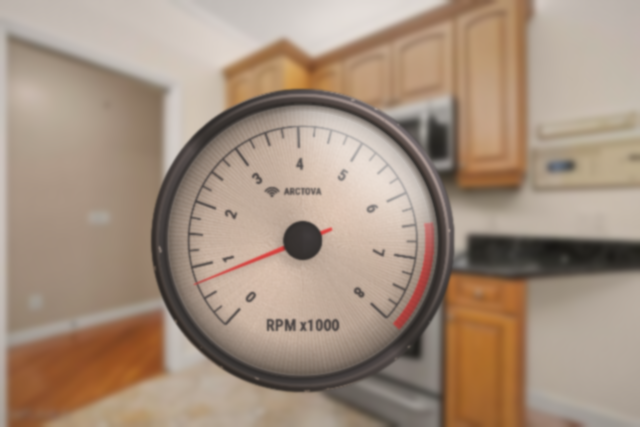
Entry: 750
